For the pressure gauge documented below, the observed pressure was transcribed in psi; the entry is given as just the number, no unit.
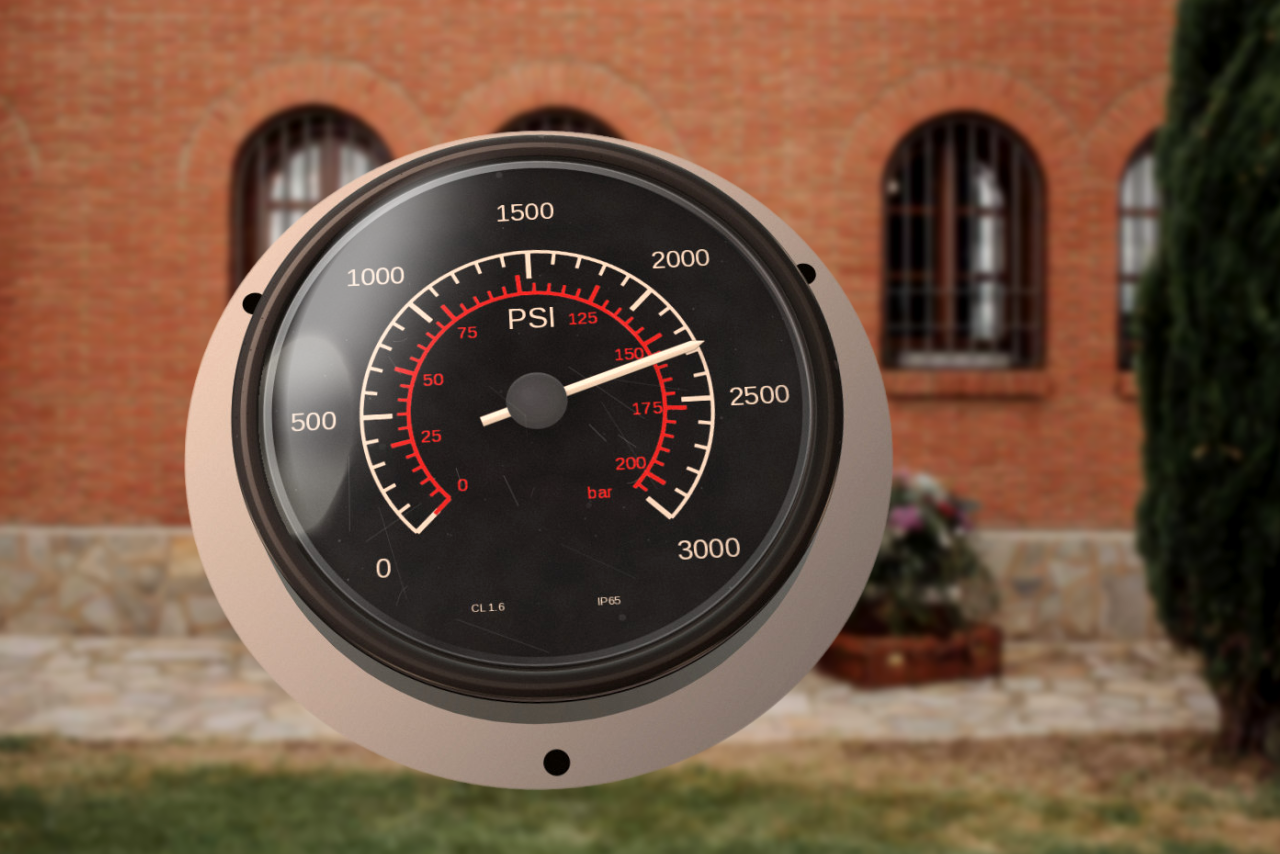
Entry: 2300
